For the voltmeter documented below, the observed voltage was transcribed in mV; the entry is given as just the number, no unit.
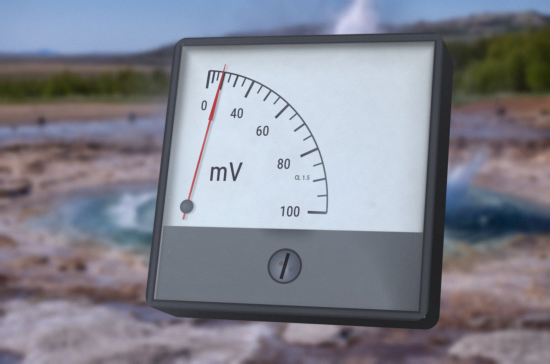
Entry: 20
